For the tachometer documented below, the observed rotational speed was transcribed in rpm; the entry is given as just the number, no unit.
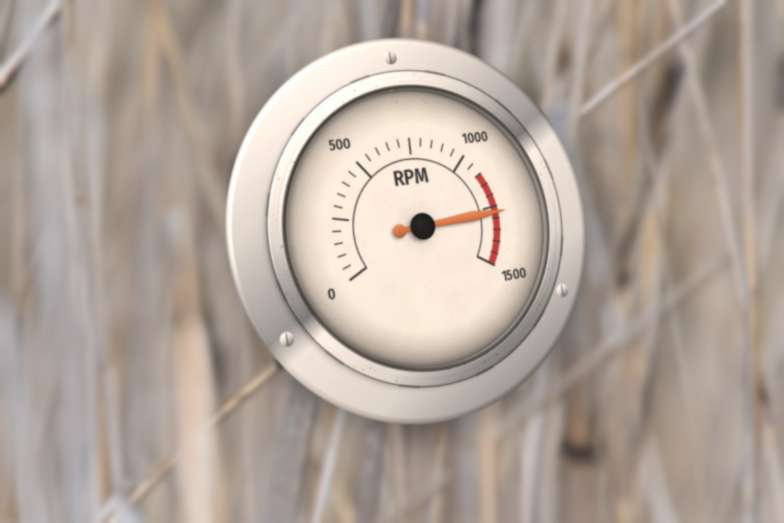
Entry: 1275
